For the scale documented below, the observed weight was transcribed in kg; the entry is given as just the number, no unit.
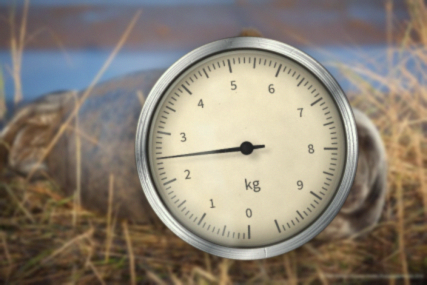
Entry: 2.5
